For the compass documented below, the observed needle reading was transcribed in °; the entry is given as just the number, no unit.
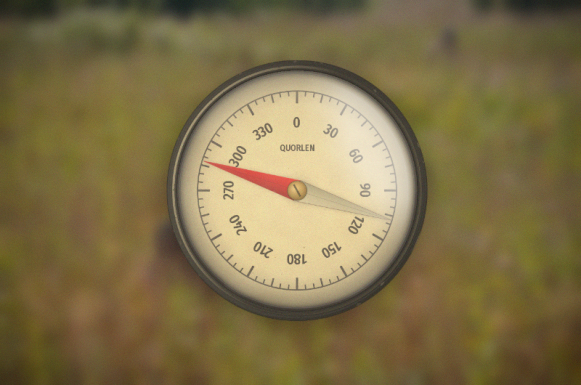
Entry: 287.5
